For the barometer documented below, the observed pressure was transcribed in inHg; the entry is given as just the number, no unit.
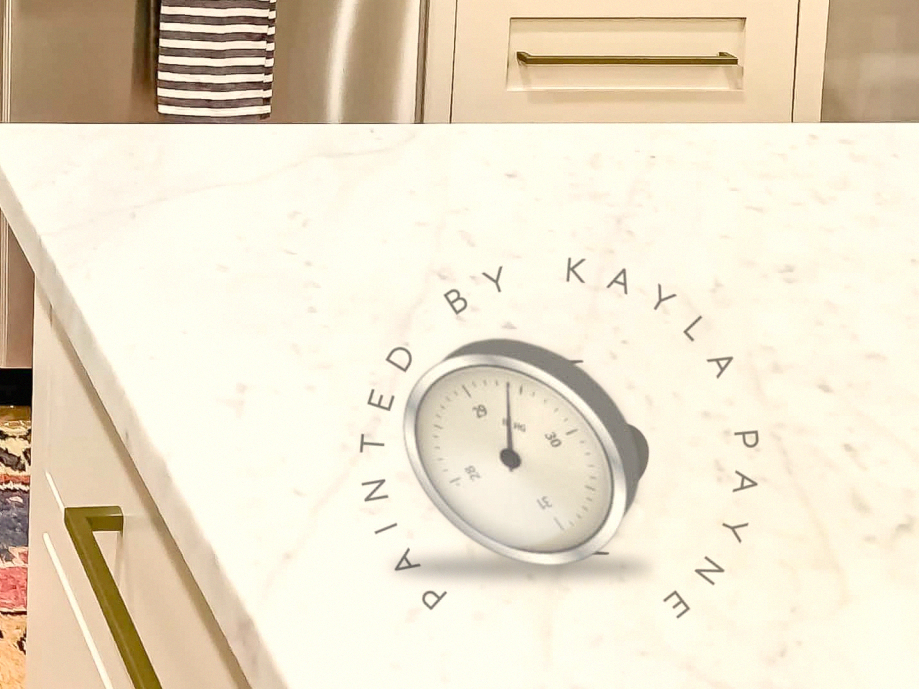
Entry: 29.4
